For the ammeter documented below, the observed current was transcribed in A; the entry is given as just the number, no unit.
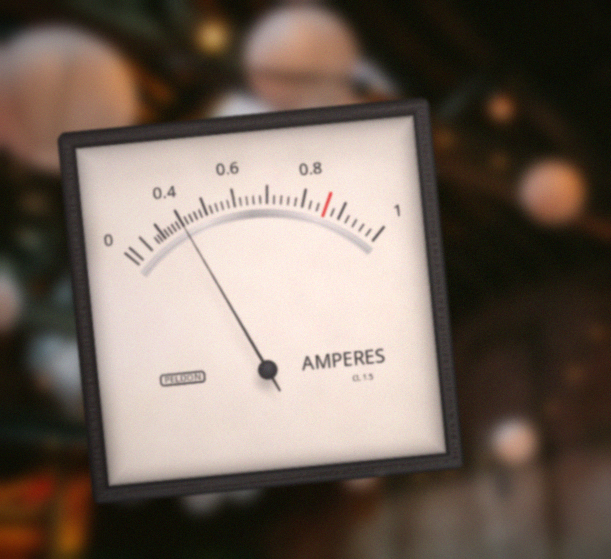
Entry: 0.4
